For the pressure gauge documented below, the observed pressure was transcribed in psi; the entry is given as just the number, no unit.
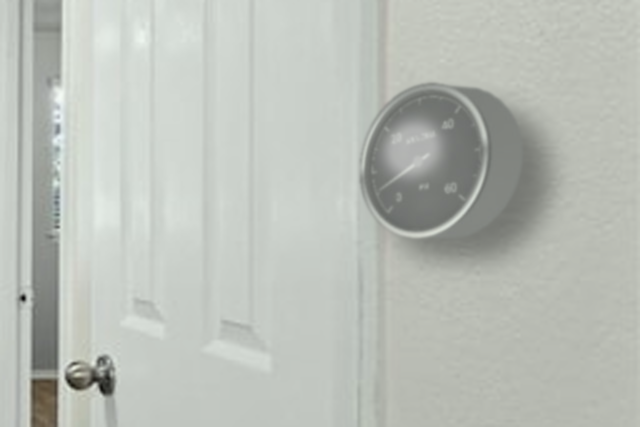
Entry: 5
